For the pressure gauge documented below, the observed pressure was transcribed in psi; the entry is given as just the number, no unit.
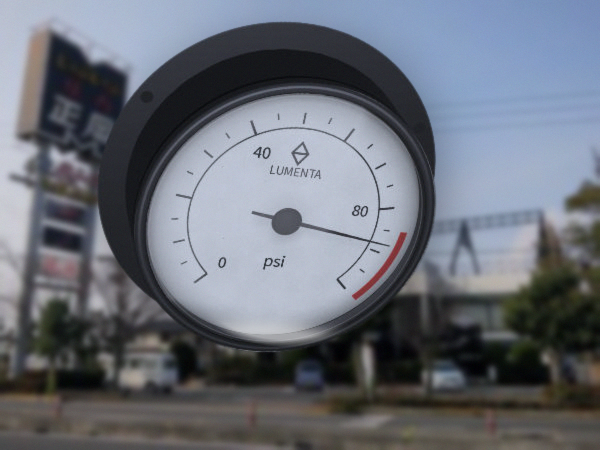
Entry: 87.5
